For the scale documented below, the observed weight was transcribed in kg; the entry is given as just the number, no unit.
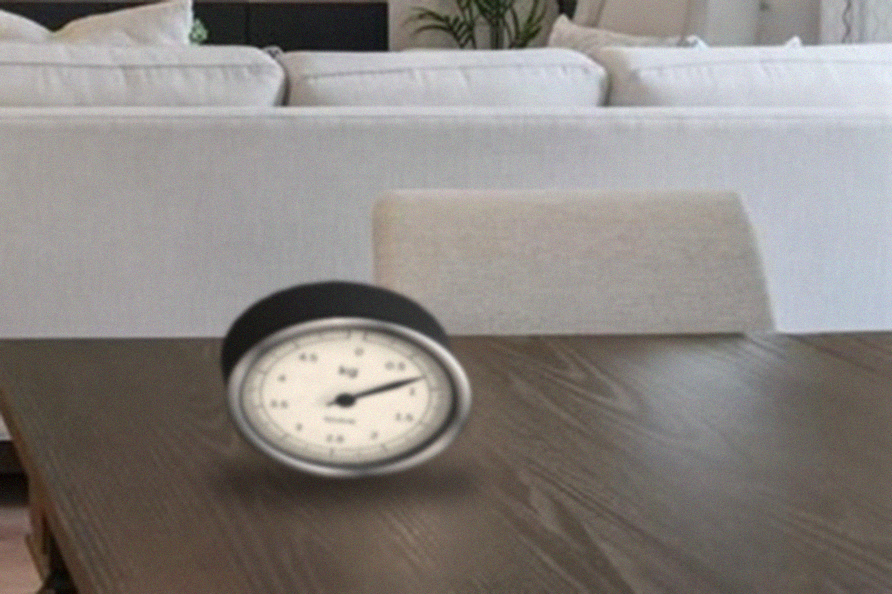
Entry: 0.75
